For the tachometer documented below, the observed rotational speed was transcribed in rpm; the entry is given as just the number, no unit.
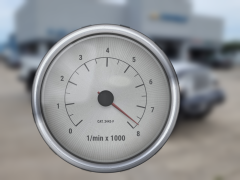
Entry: 7750
